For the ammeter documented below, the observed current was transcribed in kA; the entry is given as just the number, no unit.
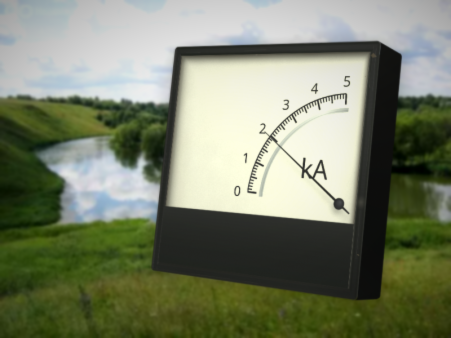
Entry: 2
